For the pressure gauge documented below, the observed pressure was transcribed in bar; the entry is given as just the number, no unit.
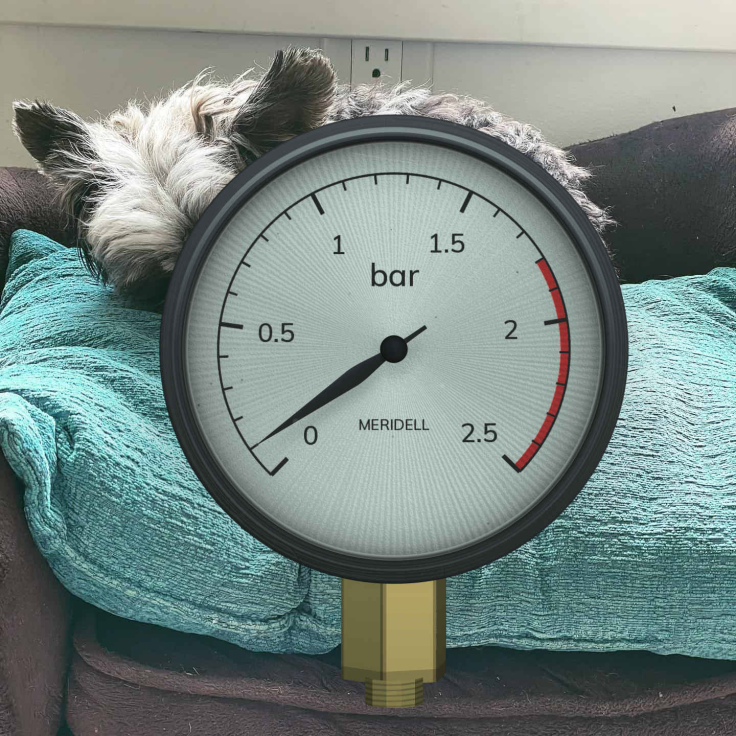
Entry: 0.1
